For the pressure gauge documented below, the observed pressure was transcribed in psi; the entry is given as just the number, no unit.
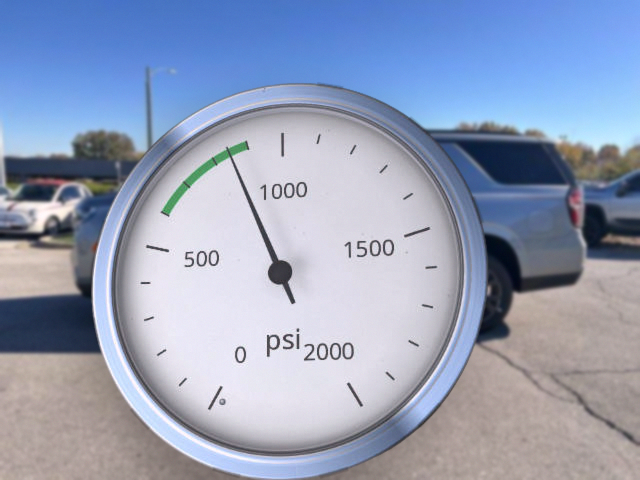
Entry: 850
